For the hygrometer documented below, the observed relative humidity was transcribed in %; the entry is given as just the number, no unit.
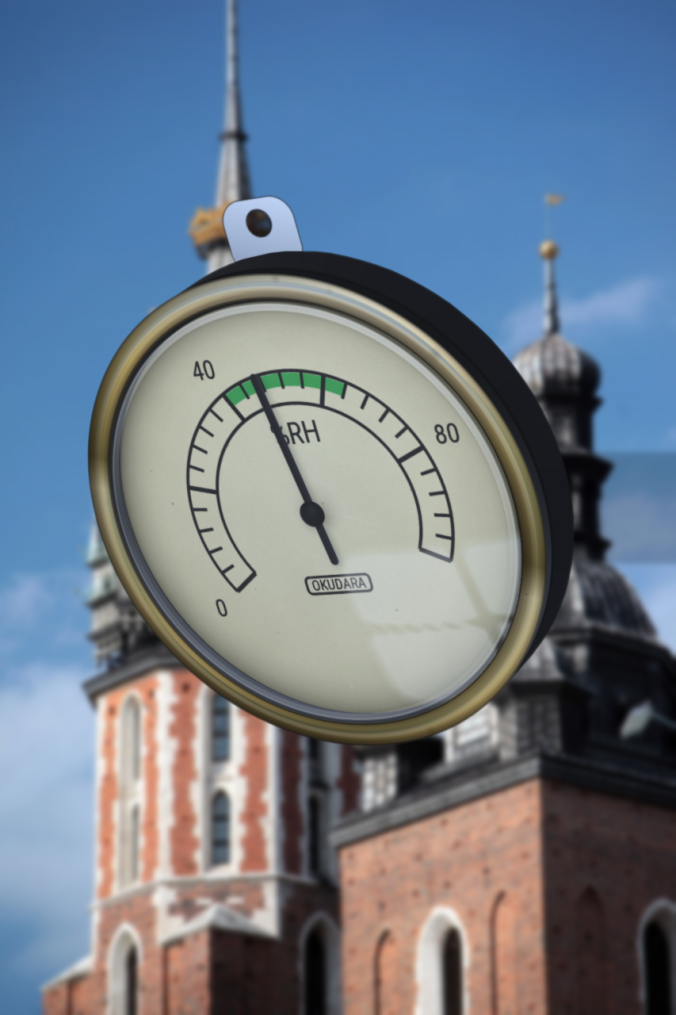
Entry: 48
